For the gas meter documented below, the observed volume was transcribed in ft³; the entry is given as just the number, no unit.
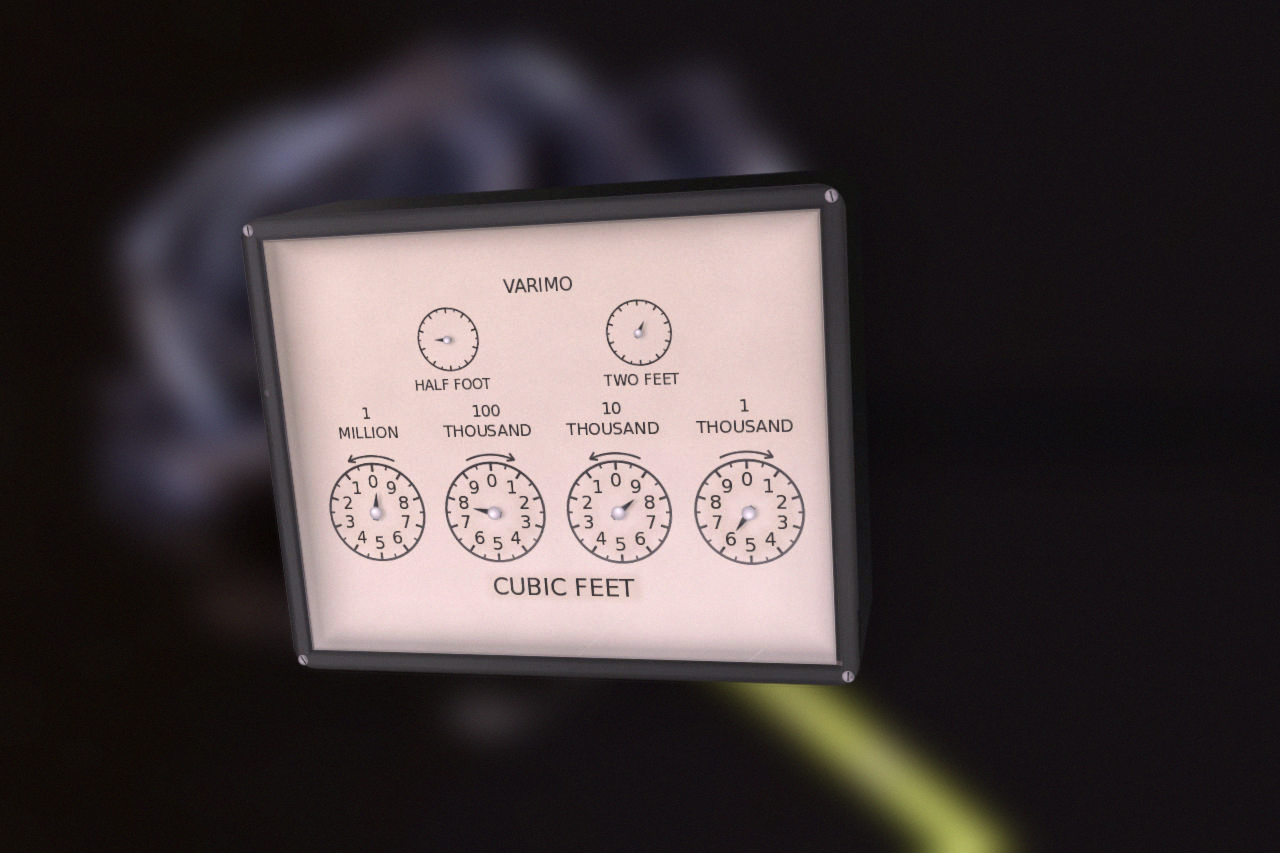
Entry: 978600
